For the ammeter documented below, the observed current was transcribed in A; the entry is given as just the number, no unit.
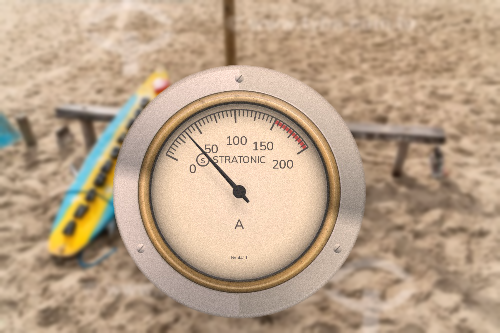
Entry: 35
